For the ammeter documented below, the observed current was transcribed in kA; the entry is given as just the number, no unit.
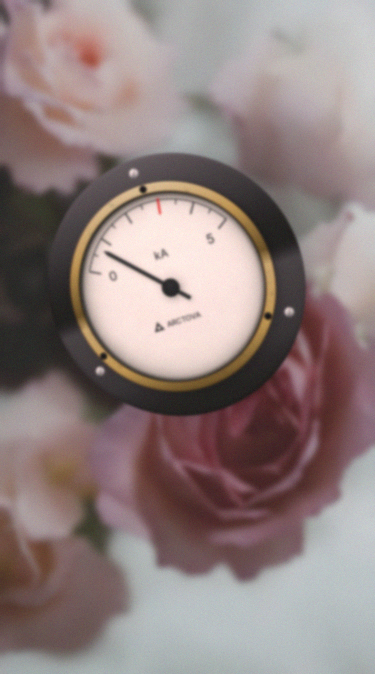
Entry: 0.75
